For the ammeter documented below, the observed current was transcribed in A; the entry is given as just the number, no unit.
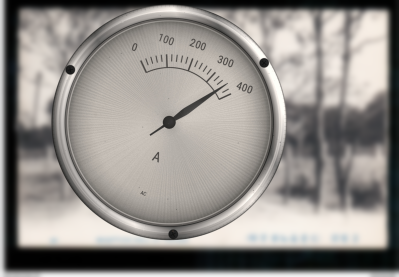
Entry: 360
